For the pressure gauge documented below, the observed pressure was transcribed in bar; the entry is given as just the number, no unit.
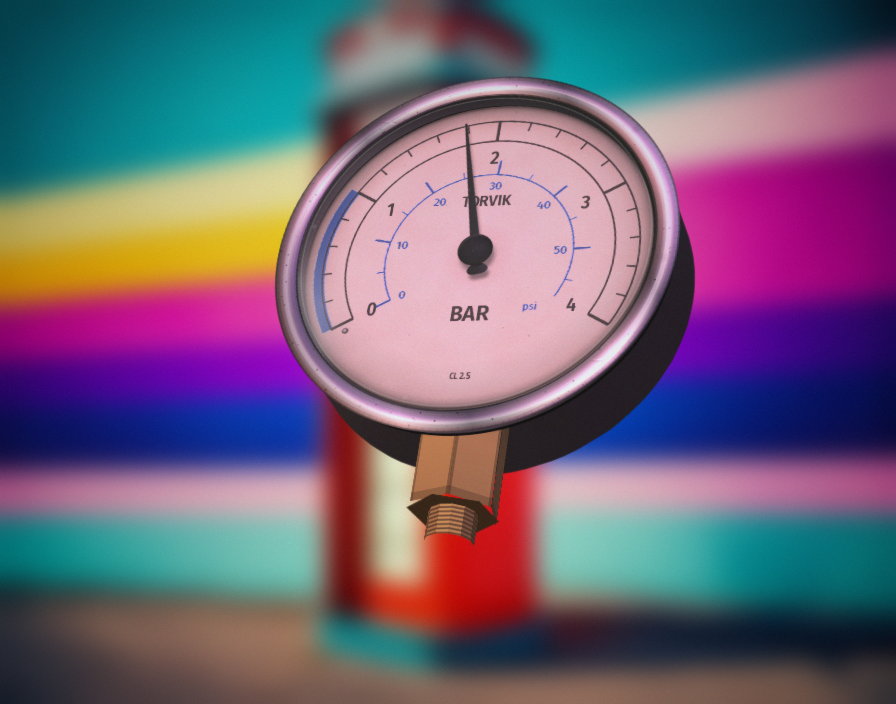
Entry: 1.8
